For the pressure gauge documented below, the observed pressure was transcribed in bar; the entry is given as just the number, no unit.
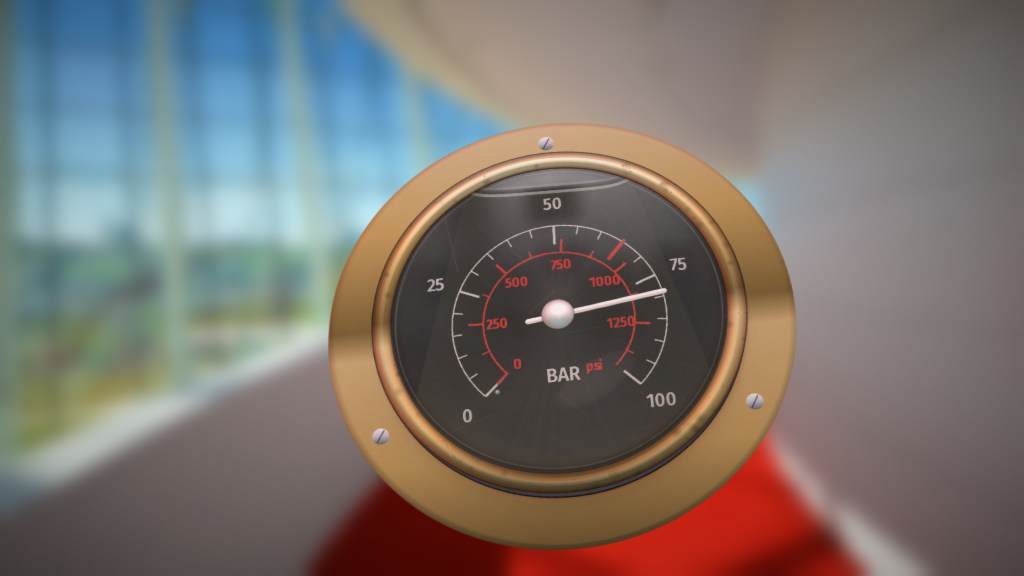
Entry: 80
